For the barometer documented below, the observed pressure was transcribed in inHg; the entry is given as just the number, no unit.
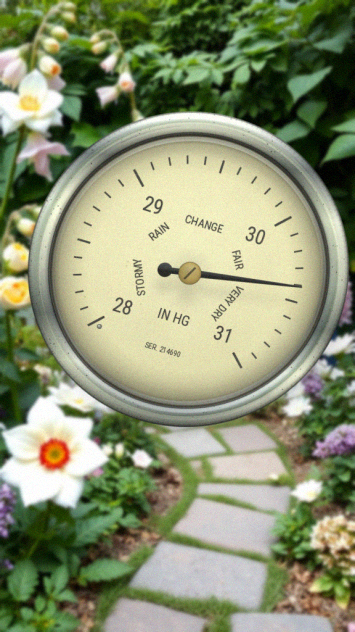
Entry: 30.4
